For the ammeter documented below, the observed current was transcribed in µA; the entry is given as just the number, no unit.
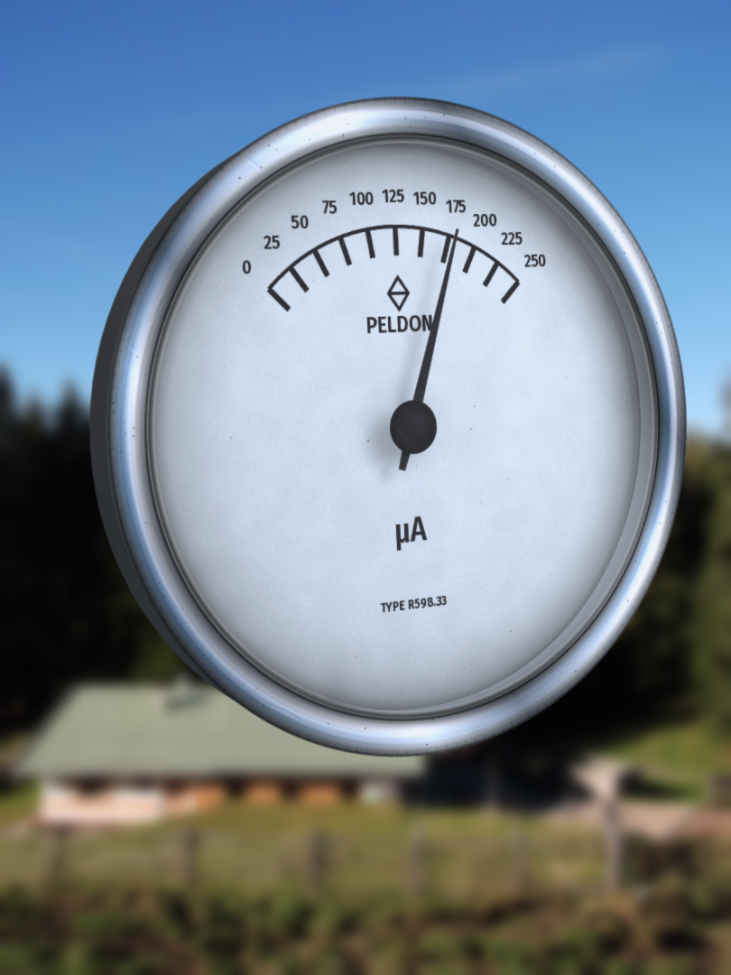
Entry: 175
